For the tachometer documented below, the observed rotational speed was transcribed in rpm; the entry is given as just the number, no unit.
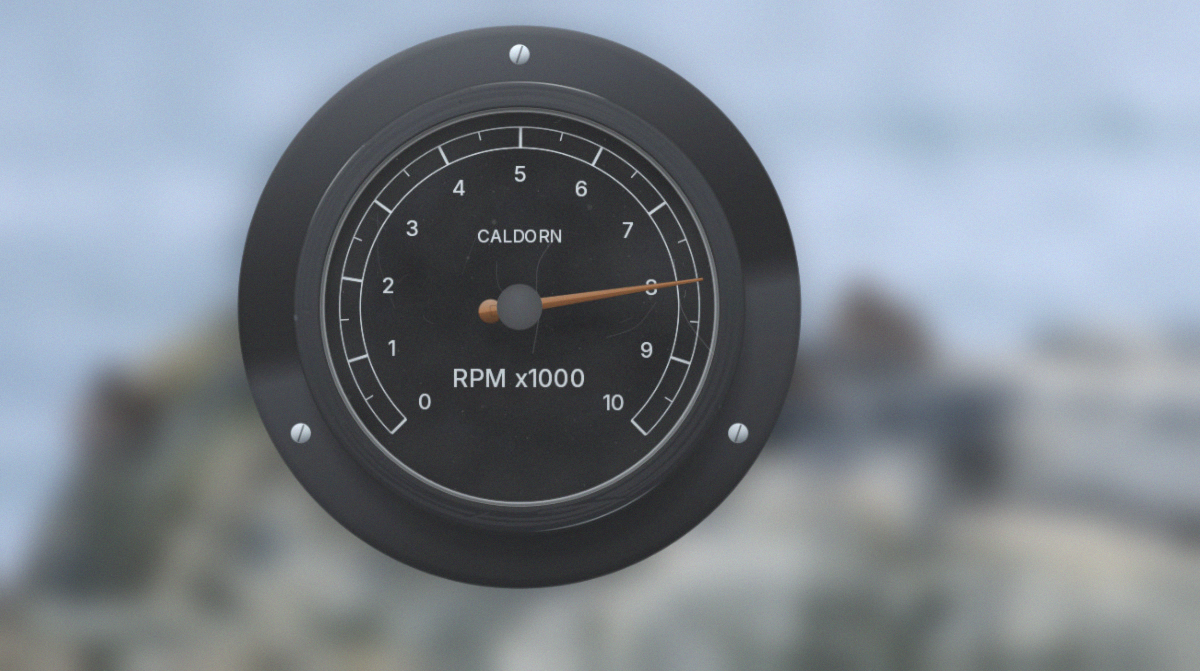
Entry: 8000
